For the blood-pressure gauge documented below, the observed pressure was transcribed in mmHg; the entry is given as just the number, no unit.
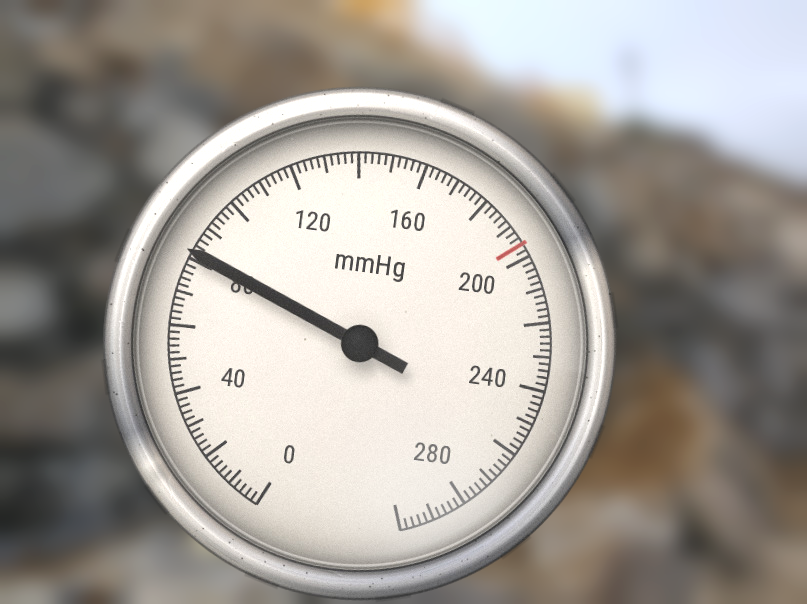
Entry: 82
